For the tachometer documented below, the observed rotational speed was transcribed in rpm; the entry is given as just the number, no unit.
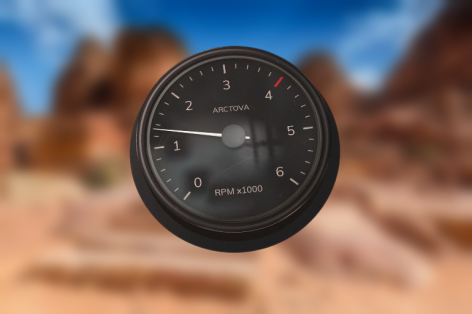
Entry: 1300
